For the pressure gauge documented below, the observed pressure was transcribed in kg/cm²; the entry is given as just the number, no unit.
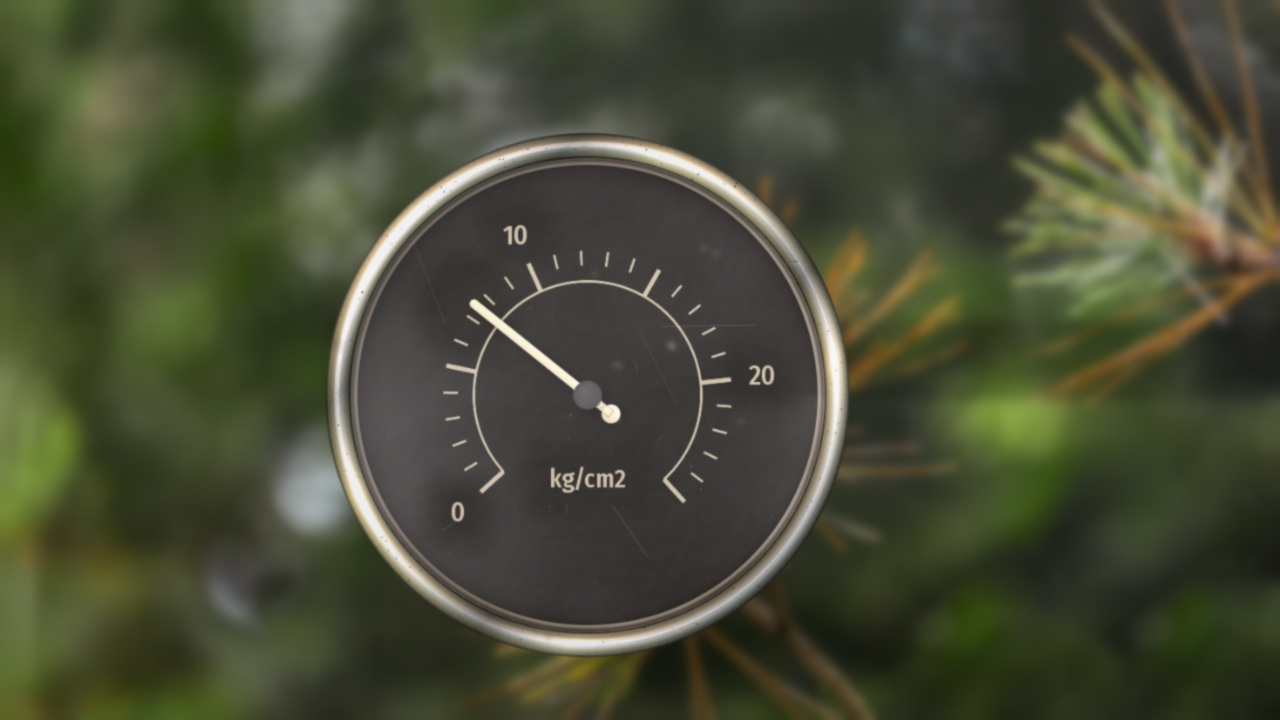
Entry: 7.5
